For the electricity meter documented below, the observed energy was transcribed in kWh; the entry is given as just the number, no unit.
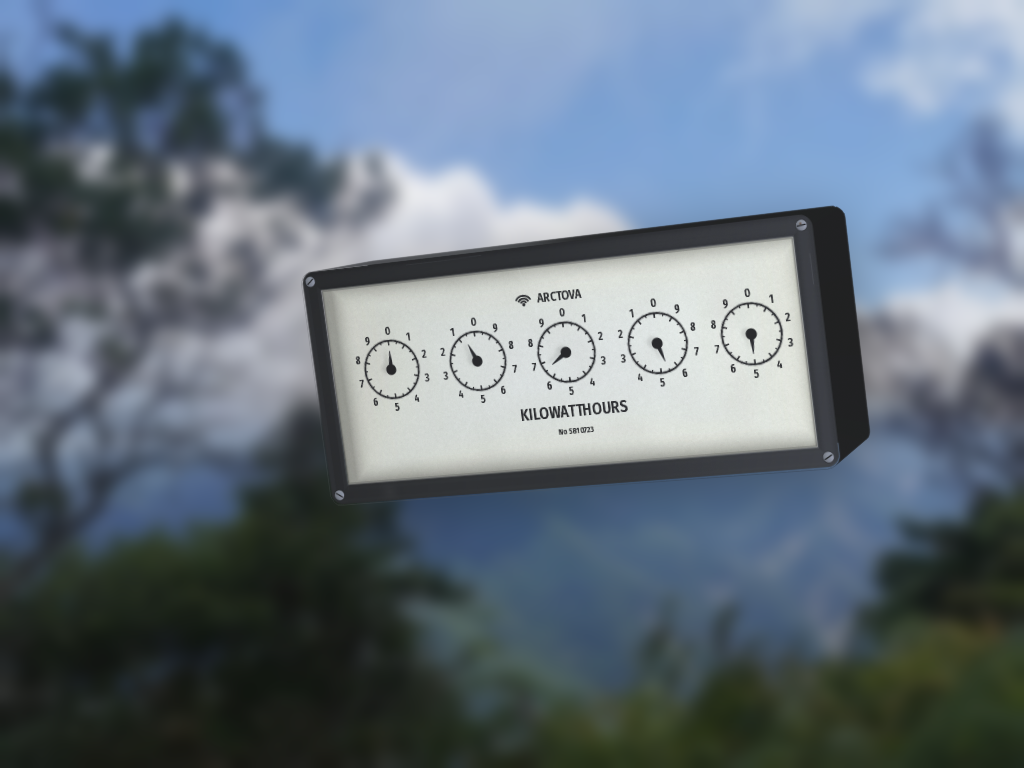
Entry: 655
